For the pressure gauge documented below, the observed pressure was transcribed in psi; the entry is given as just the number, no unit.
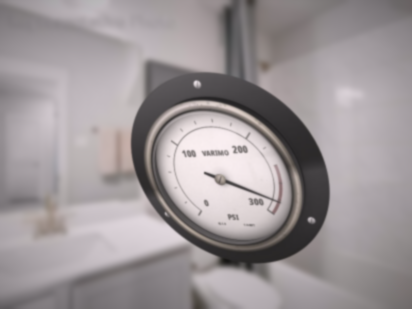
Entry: 280
